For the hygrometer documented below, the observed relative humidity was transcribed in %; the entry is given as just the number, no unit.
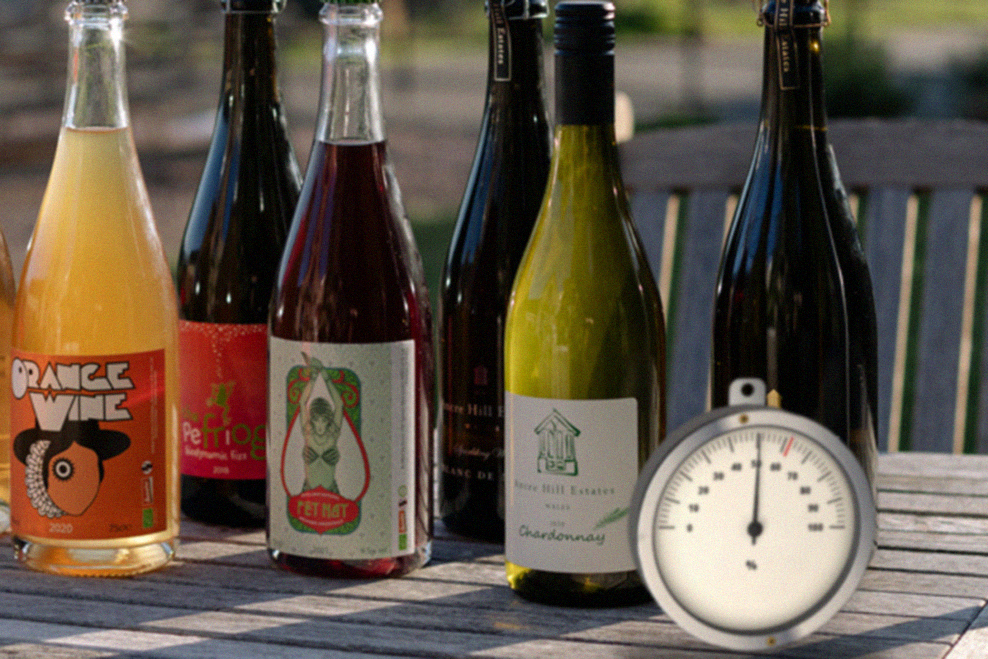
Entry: 50
